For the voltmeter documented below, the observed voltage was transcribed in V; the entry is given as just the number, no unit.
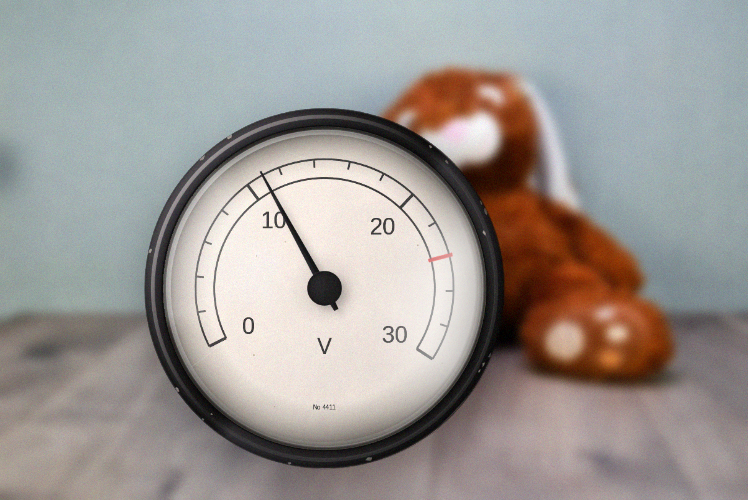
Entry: 11
